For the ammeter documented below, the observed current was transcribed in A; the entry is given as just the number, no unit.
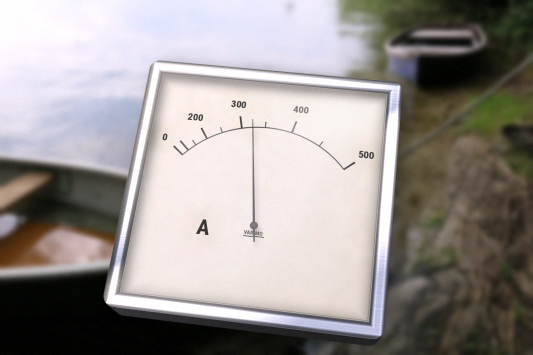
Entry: 325
